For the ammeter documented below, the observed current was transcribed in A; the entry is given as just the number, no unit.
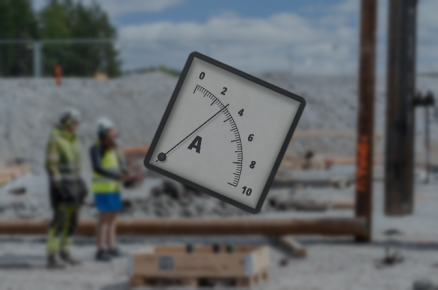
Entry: 3
